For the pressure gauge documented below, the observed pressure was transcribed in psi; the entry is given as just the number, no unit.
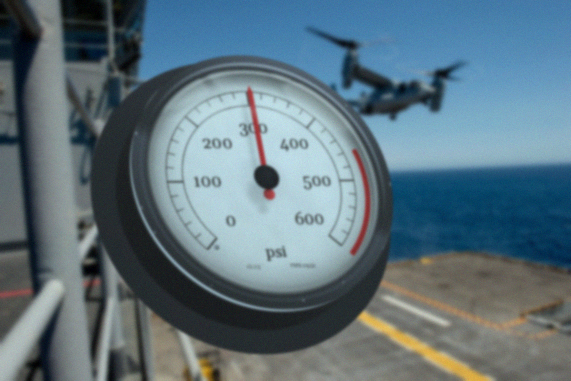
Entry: 300
